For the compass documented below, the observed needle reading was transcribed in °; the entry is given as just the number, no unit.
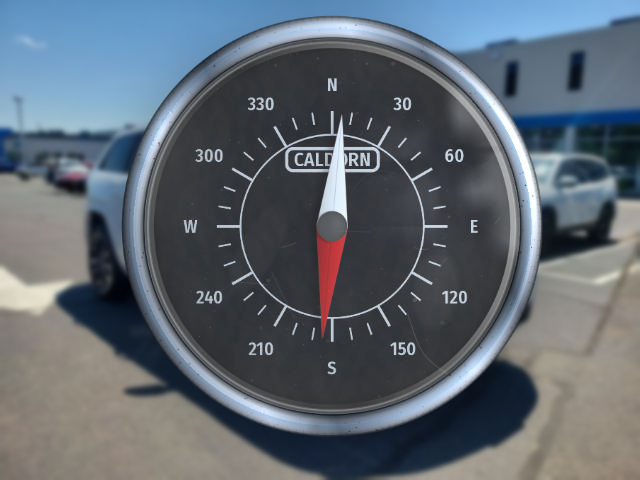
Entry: 185
